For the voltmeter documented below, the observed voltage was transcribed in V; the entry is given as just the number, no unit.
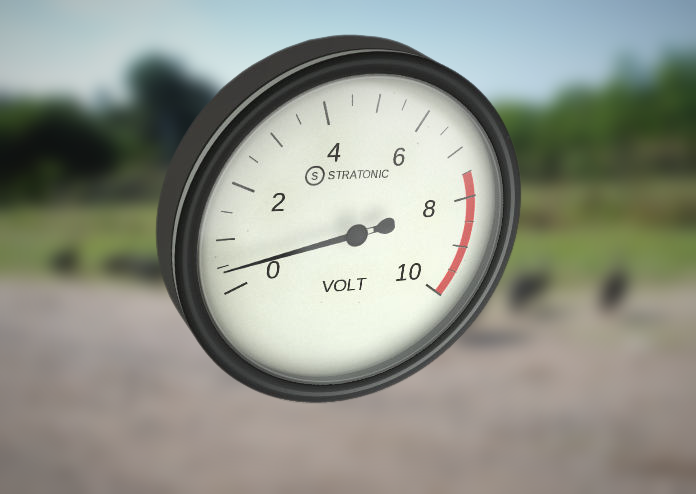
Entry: 0.5
